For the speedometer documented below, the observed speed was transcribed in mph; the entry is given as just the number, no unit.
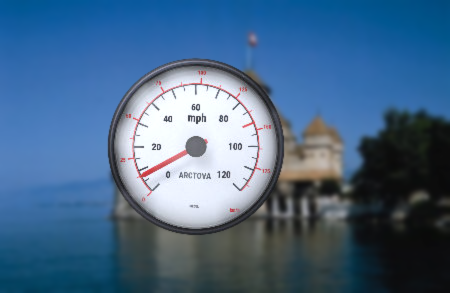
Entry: 7.5
